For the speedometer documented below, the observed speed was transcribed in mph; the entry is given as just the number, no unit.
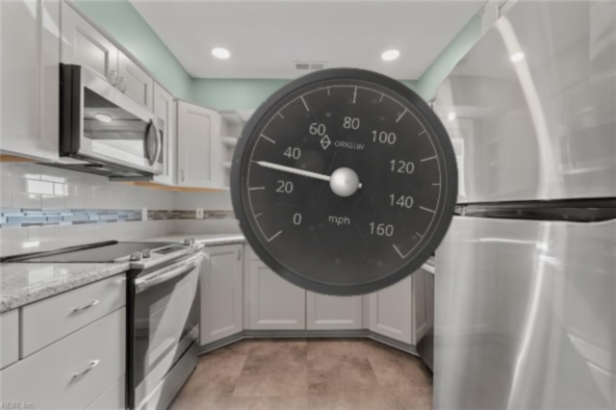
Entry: 30
